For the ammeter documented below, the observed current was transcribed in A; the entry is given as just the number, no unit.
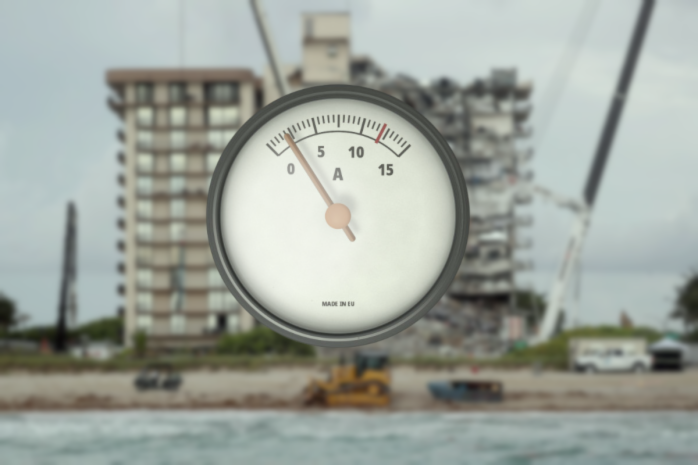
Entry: 2
